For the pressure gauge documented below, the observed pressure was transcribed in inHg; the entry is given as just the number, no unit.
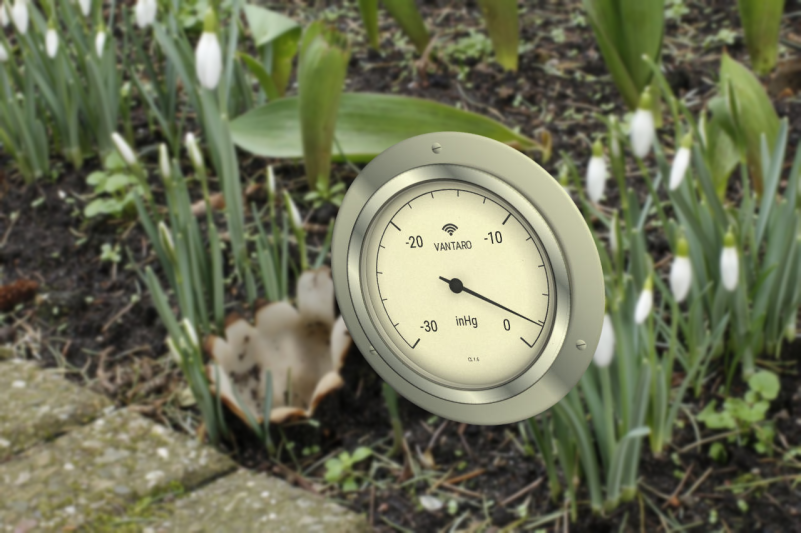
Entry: -2
